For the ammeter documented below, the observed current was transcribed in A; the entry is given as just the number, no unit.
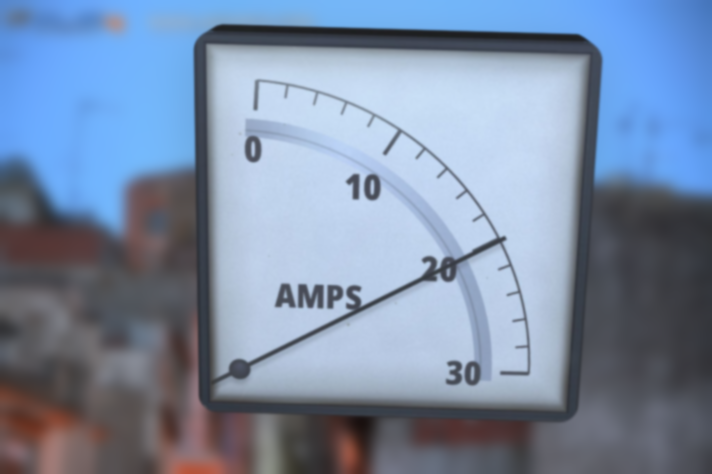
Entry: 20
